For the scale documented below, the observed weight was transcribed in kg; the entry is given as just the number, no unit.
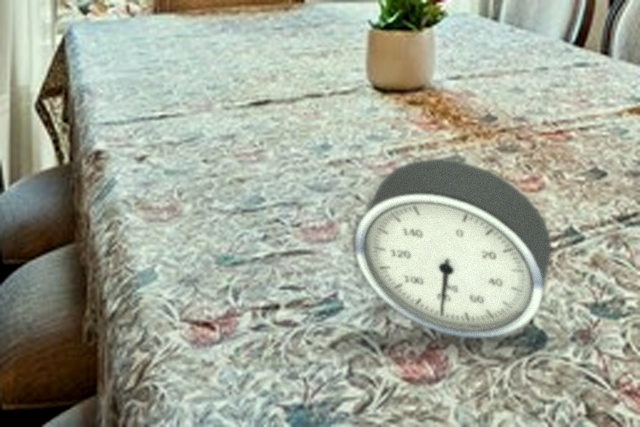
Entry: 80
